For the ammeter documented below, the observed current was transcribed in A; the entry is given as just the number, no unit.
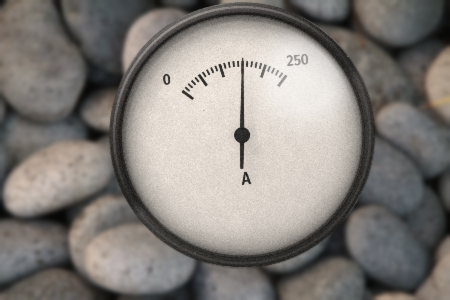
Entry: 150
